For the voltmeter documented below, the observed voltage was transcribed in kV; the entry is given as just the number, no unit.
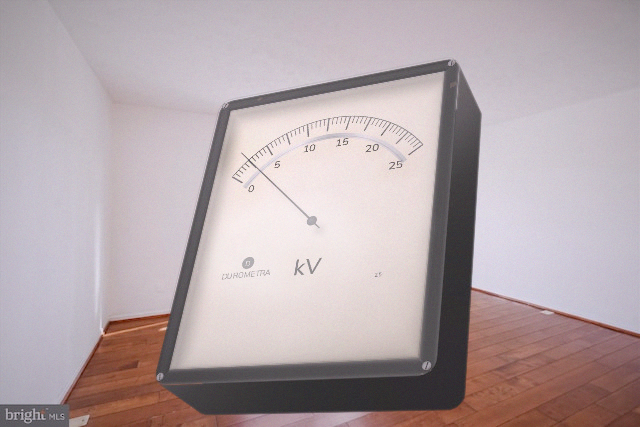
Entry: 2.5
